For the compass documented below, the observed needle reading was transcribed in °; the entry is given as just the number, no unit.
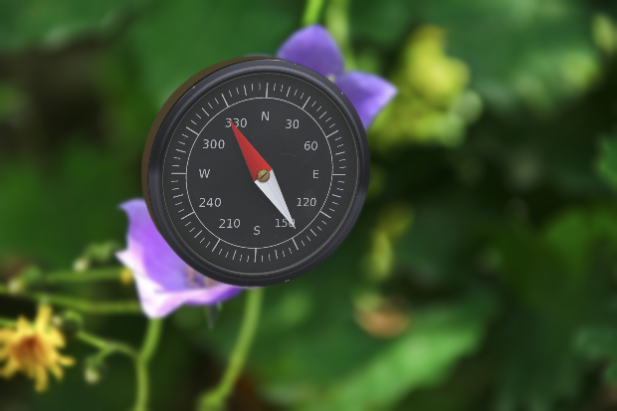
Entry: 325
